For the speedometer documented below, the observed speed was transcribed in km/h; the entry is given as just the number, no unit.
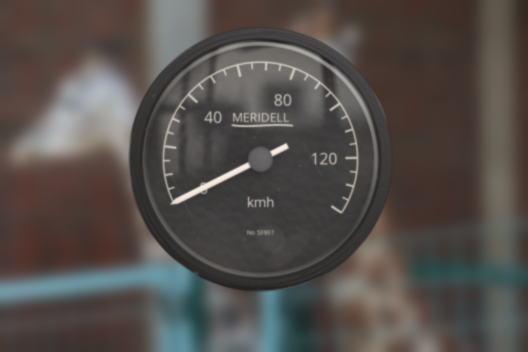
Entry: 0
